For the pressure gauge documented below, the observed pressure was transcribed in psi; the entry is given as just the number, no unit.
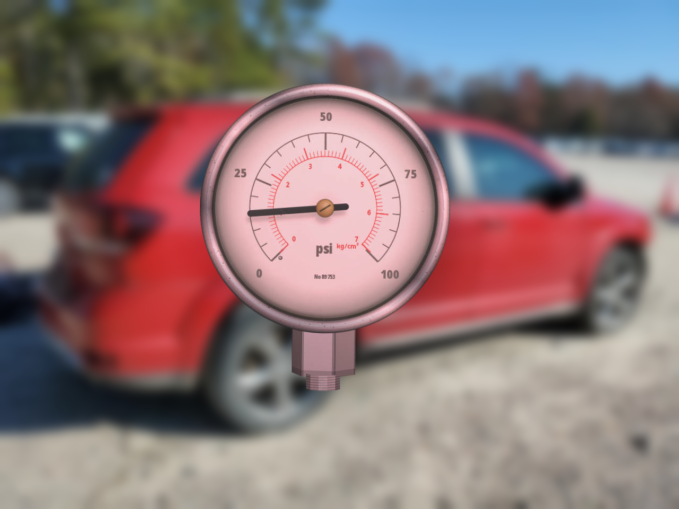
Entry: 15
